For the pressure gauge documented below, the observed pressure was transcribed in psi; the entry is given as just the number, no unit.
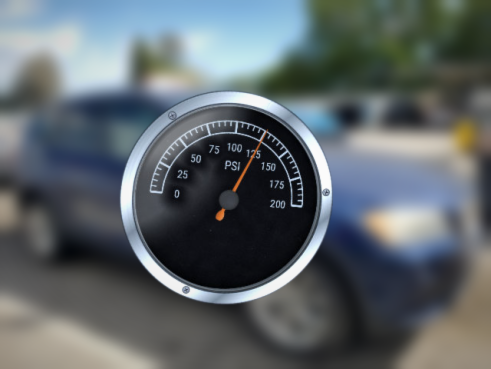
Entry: 125
